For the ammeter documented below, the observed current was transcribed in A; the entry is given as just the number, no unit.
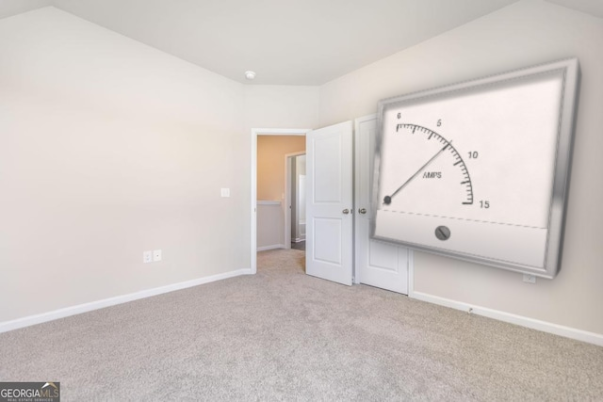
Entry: 7.5
